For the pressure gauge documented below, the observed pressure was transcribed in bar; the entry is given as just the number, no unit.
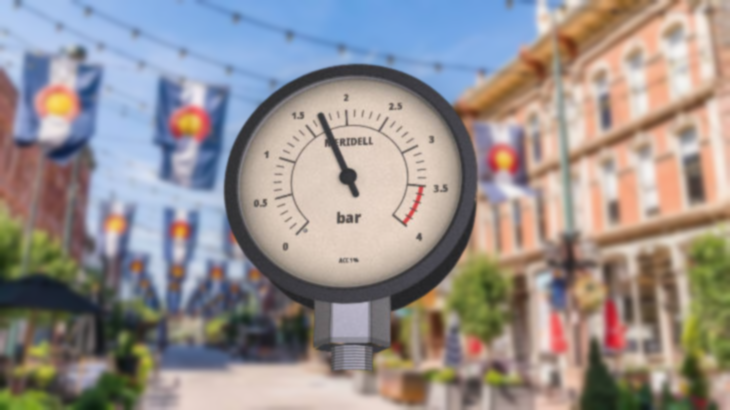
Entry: 1.7
